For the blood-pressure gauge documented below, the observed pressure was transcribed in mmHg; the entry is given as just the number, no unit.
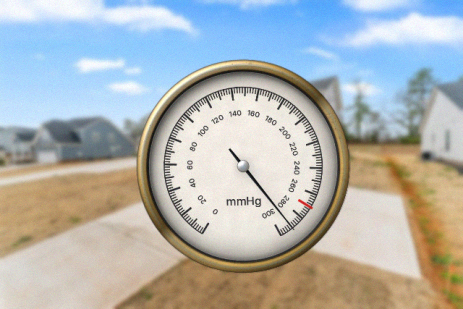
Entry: 290
